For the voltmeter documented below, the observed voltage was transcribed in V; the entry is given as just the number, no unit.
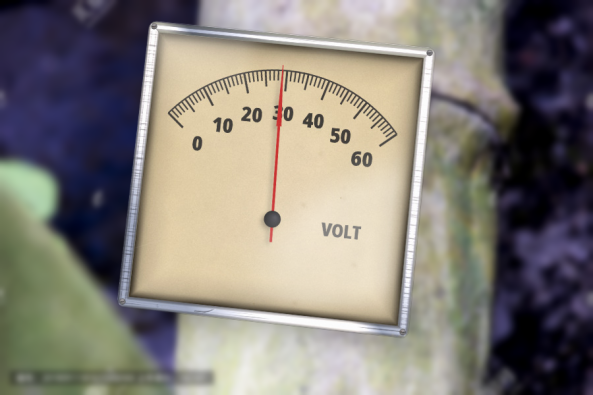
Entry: 29
